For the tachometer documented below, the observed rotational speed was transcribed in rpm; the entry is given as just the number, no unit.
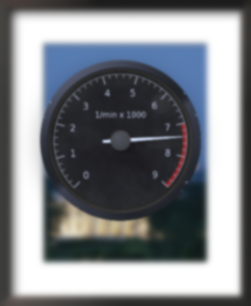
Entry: 7400
